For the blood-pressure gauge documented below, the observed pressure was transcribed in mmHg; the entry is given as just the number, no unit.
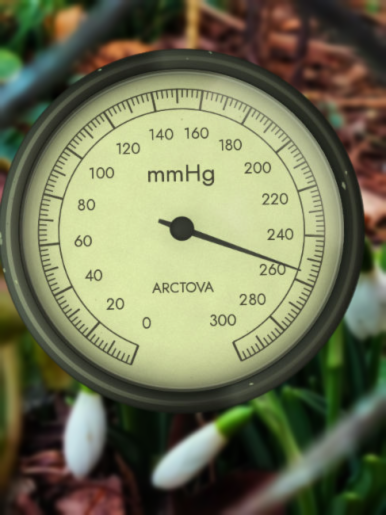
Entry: 256
